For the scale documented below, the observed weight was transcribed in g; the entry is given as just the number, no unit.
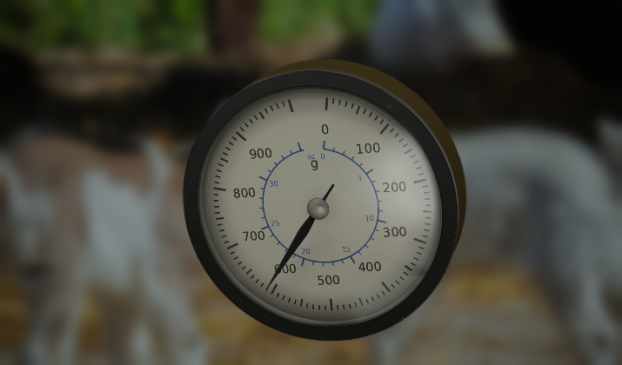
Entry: 610
